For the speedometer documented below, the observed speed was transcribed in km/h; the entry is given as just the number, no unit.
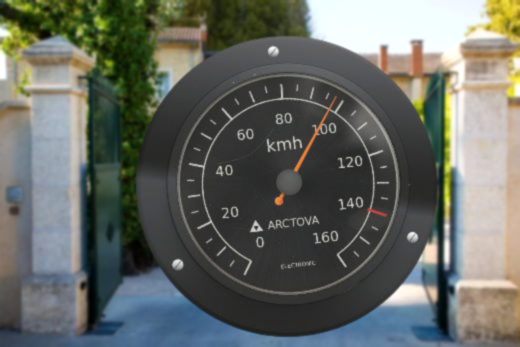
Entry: 97.5
